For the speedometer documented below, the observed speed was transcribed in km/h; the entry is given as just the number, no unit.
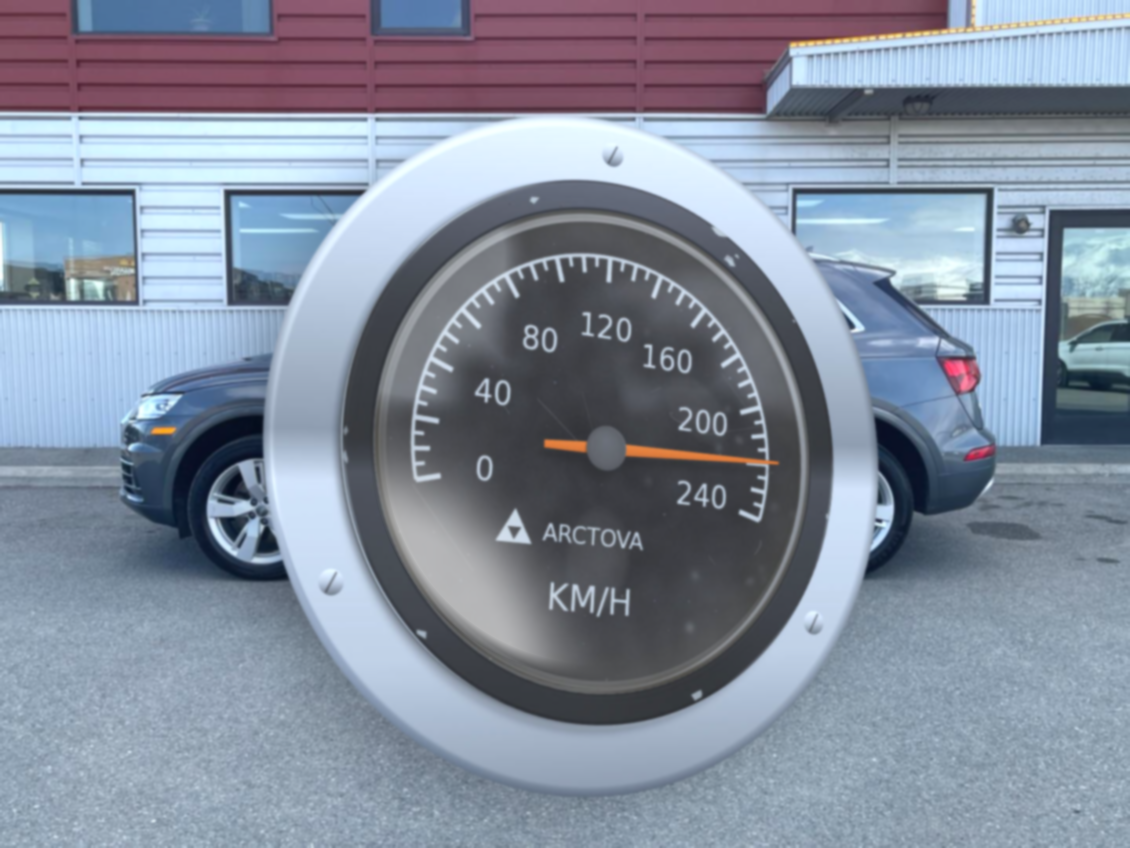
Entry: 220
